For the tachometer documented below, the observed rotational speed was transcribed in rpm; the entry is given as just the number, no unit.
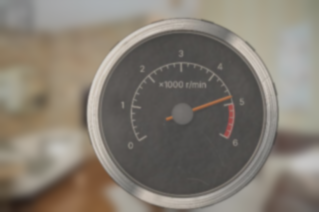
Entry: 4800
